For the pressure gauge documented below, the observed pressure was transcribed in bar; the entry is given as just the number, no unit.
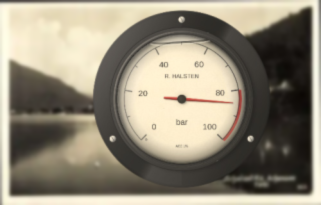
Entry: 85
